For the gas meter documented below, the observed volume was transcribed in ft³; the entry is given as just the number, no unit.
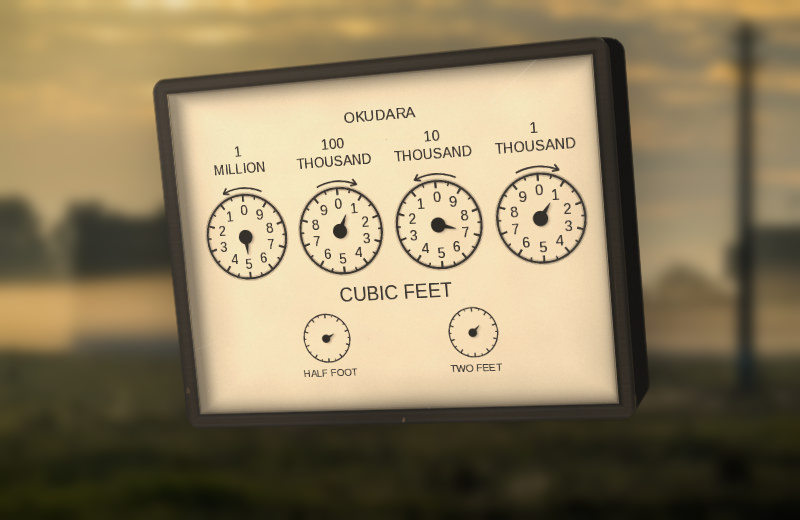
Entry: 507100
